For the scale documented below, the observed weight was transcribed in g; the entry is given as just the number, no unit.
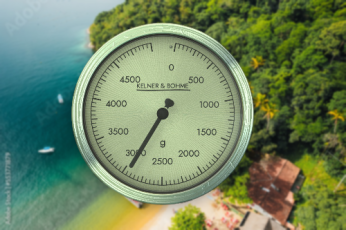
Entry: 2950
